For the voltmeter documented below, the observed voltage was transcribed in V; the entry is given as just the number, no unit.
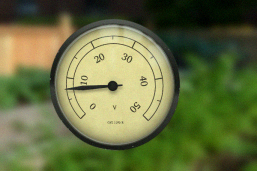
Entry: 7.5
